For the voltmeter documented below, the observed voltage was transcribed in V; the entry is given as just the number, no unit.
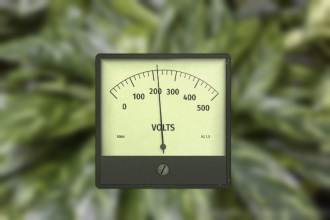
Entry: 220
